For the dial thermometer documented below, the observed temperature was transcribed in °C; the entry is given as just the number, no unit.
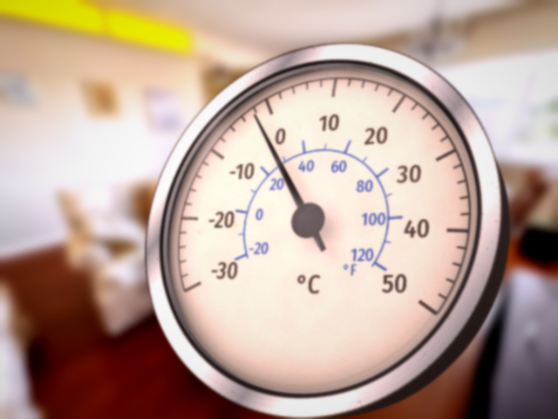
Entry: -2
